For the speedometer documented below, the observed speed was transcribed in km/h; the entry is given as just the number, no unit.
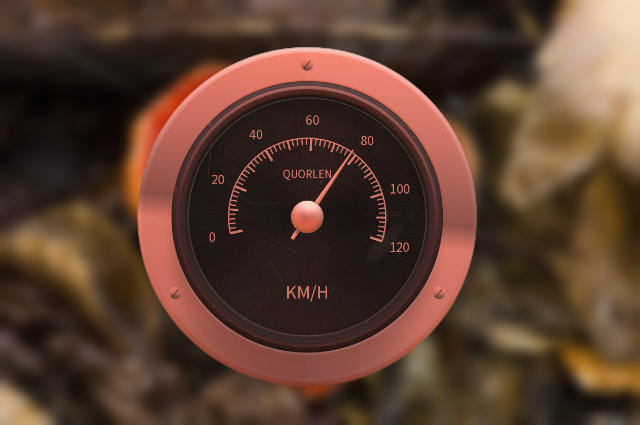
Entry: 78
